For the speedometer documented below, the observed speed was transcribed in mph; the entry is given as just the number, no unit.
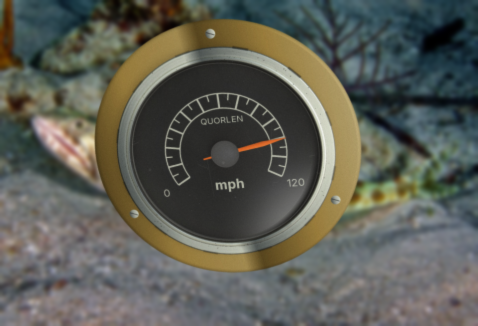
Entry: 100
